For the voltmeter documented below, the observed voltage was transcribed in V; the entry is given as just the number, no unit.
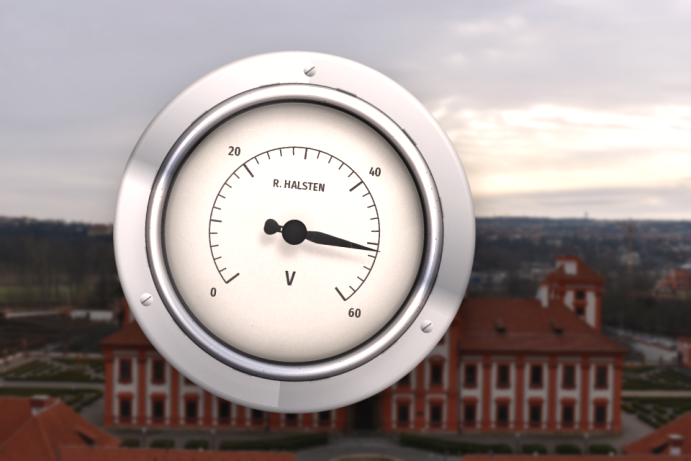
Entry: 51
